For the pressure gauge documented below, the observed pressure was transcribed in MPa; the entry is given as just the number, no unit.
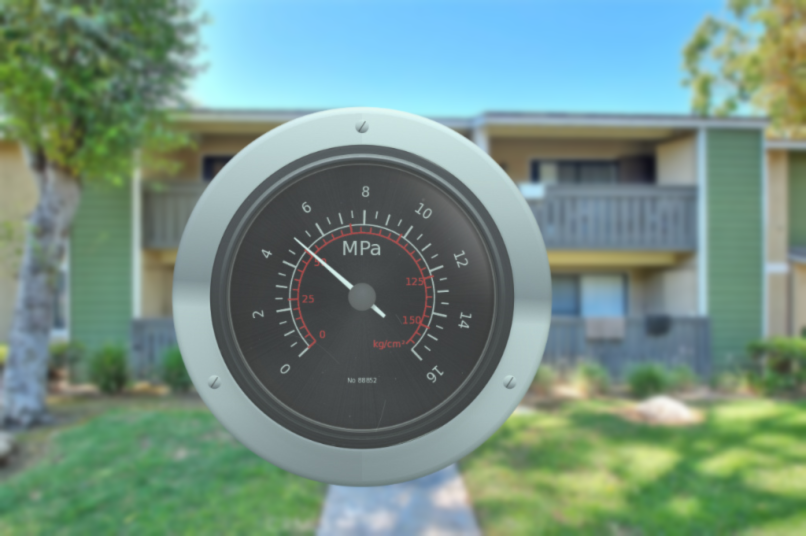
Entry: 5
